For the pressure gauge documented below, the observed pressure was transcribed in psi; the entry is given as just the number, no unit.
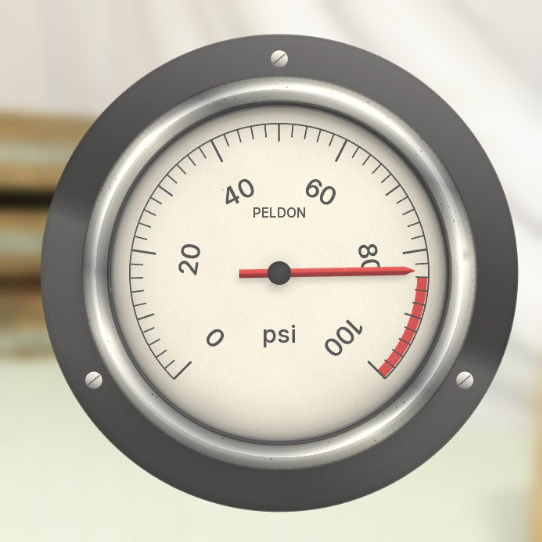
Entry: 83
